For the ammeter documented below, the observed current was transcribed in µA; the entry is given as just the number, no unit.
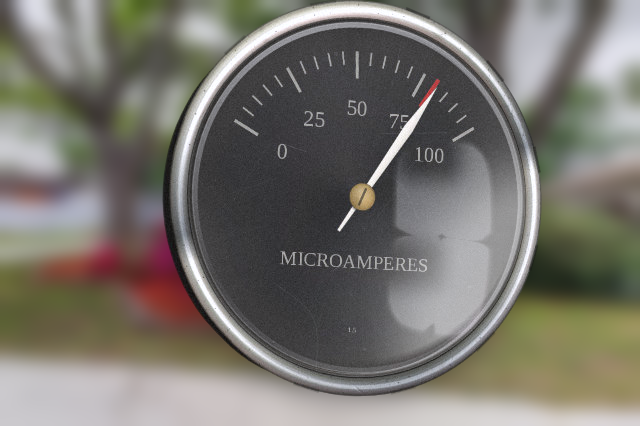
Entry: 80
